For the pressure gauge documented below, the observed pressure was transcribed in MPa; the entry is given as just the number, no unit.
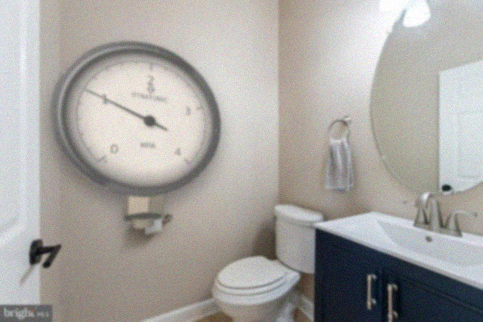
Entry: 1
